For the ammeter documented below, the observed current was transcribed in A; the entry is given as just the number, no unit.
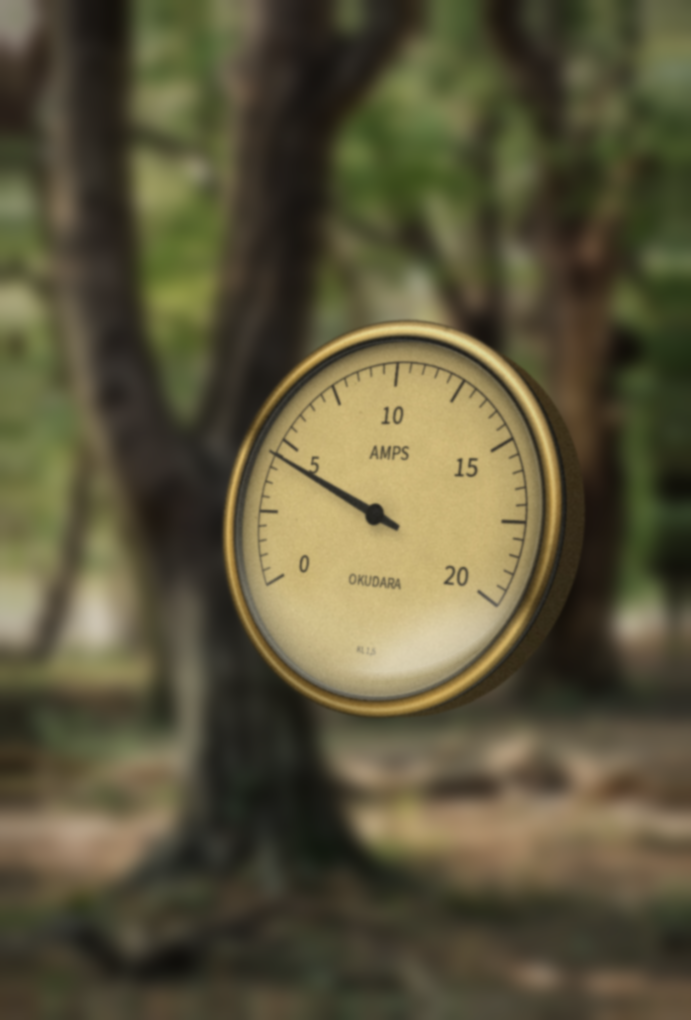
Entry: 4.5
